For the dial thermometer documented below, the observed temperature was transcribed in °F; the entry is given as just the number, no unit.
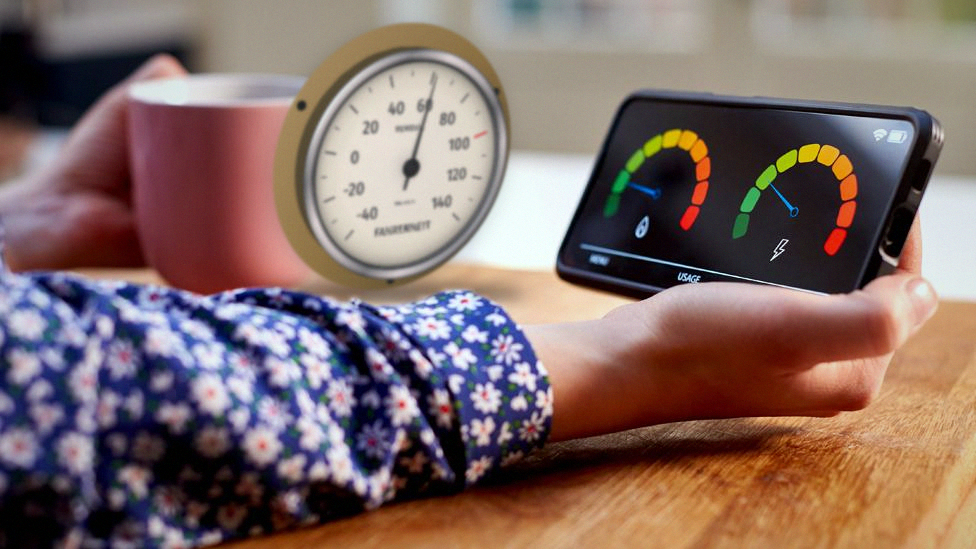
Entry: 60
